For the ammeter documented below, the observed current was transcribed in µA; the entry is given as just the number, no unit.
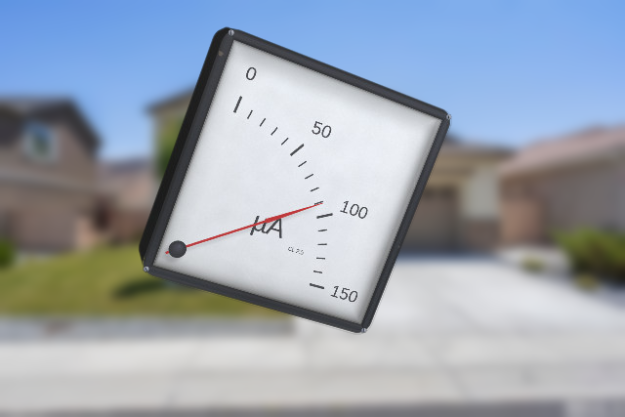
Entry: 90
